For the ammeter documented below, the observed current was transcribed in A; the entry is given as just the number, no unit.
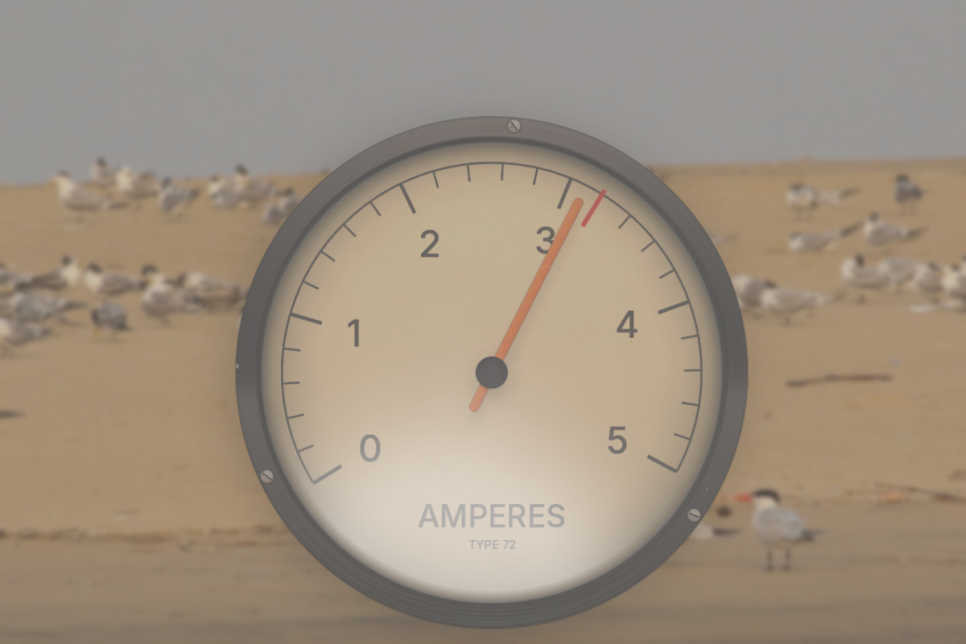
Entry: 3.1
